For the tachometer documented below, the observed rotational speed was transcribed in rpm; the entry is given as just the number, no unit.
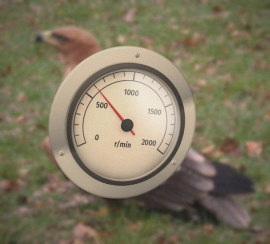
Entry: 600
